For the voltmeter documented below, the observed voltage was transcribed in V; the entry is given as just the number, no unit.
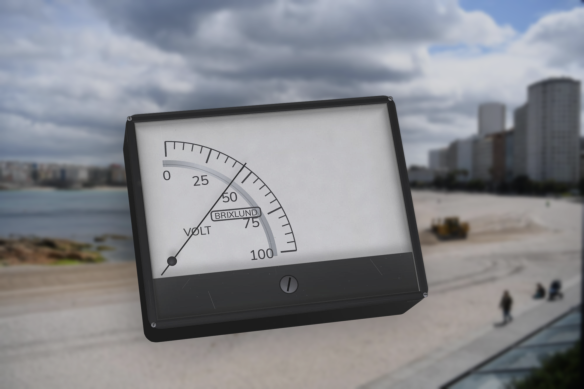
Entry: 45
